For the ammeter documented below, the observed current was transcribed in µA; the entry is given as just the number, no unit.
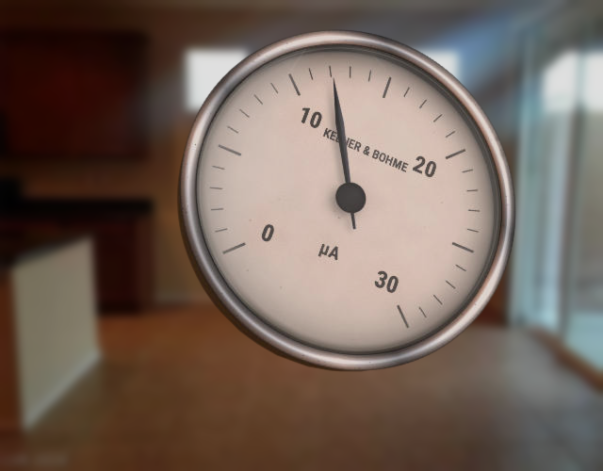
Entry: 12
